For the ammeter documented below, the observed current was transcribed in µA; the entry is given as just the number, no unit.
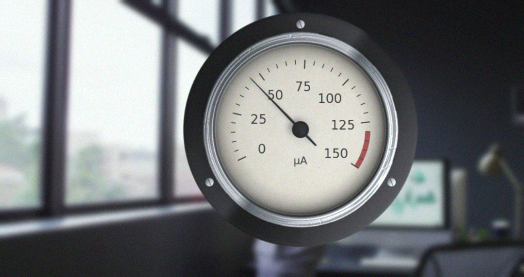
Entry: 45
